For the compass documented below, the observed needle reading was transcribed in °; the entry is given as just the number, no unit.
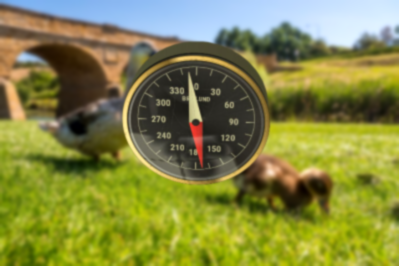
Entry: 172.5
